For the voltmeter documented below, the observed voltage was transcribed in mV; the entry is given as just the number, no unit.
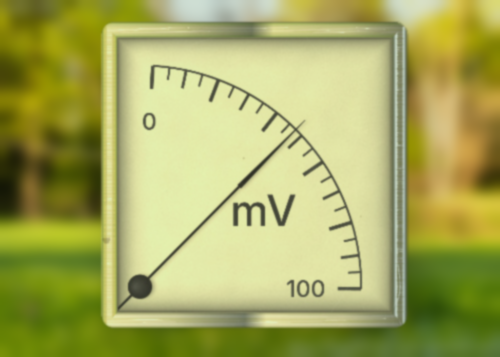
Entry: 47.5
